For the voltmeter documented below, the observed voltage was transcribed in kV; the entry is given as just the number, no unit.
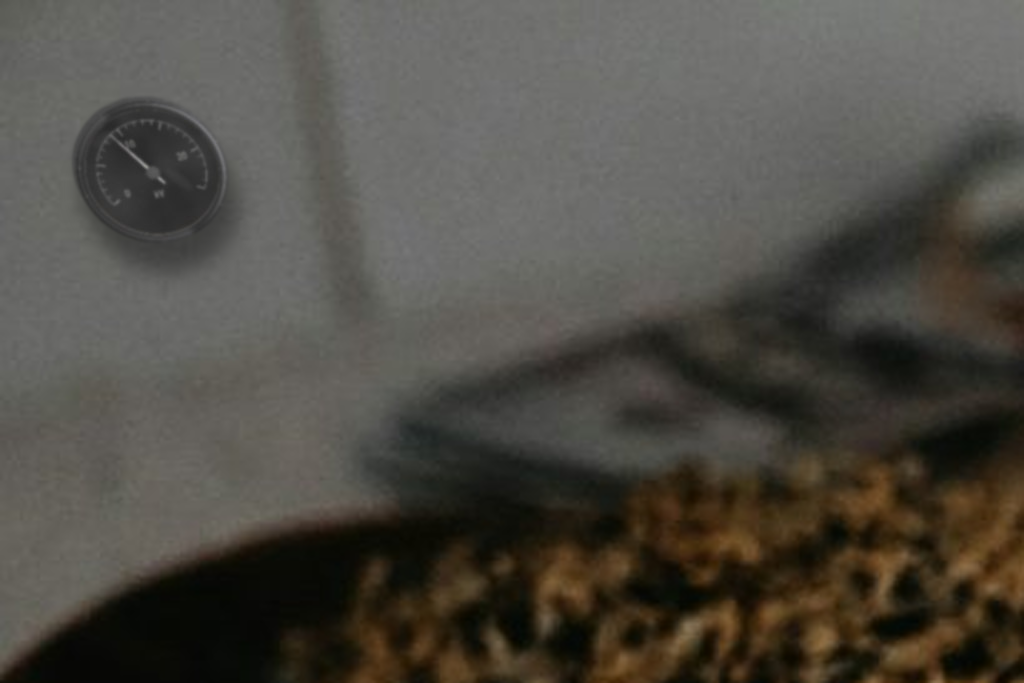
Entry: 9
